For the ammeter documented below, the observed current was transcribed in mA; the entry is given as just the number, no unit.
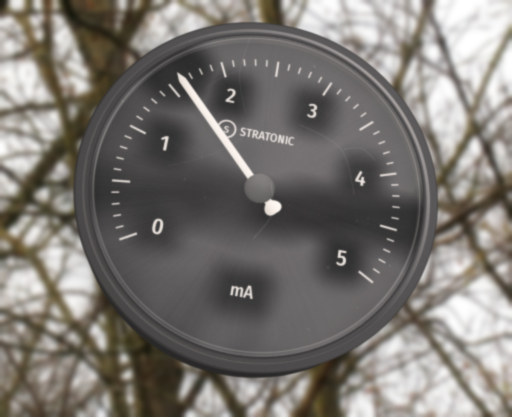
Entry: 1.6
